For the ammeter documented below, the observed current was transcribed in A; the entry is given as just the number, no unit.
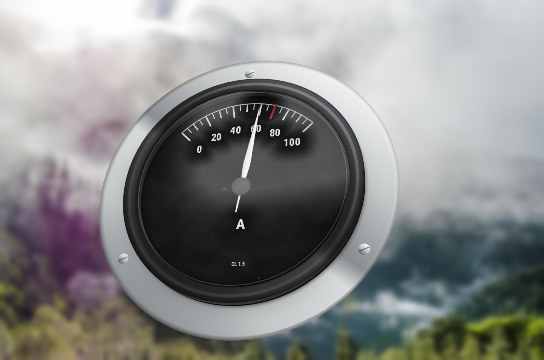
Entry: 60
